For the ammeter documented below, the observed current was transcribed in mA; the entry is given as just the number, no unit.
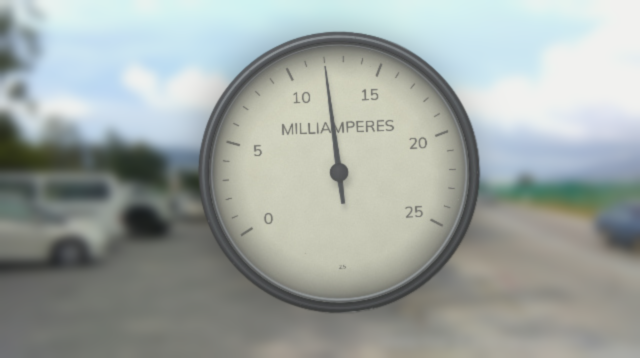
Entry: 12
